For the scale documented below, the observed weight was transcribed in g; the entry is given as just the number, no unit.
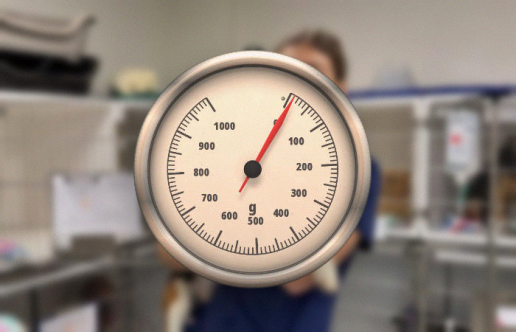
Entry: 10
